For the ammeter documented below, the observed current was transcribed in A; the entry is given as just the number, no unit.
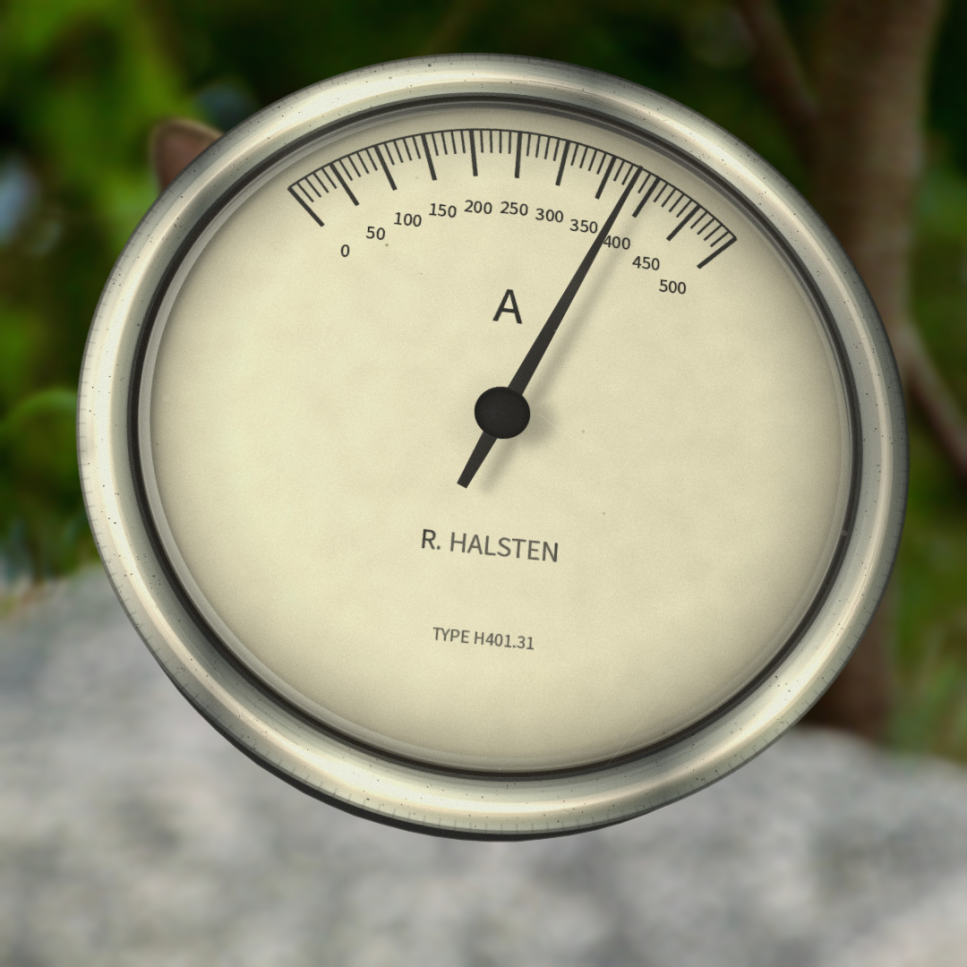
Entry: 380
